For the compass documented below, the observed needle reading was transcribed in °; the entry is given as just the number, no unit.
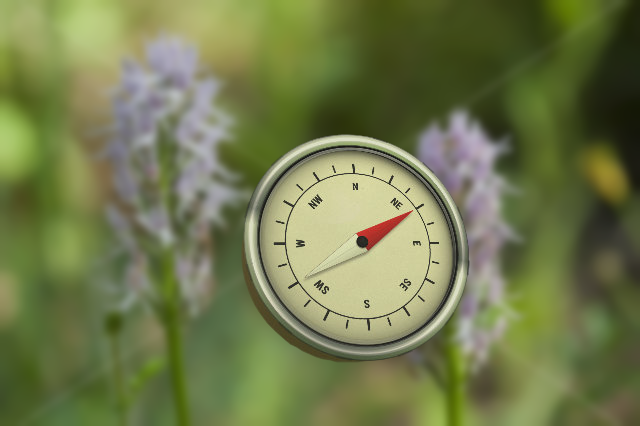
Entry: 60
